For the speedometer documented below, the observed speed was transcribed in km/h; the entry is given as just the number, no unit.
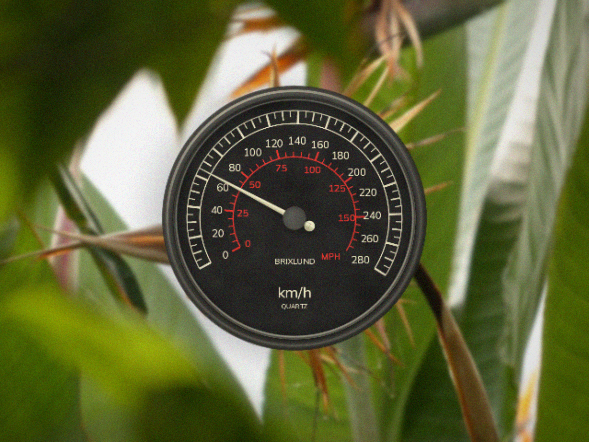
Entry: 65
